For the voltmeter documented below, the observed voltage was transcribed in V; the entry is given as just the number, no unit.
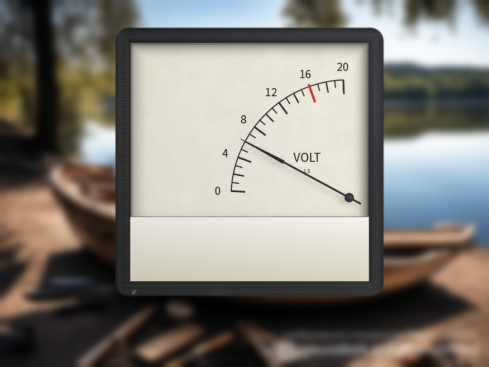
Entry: 6
